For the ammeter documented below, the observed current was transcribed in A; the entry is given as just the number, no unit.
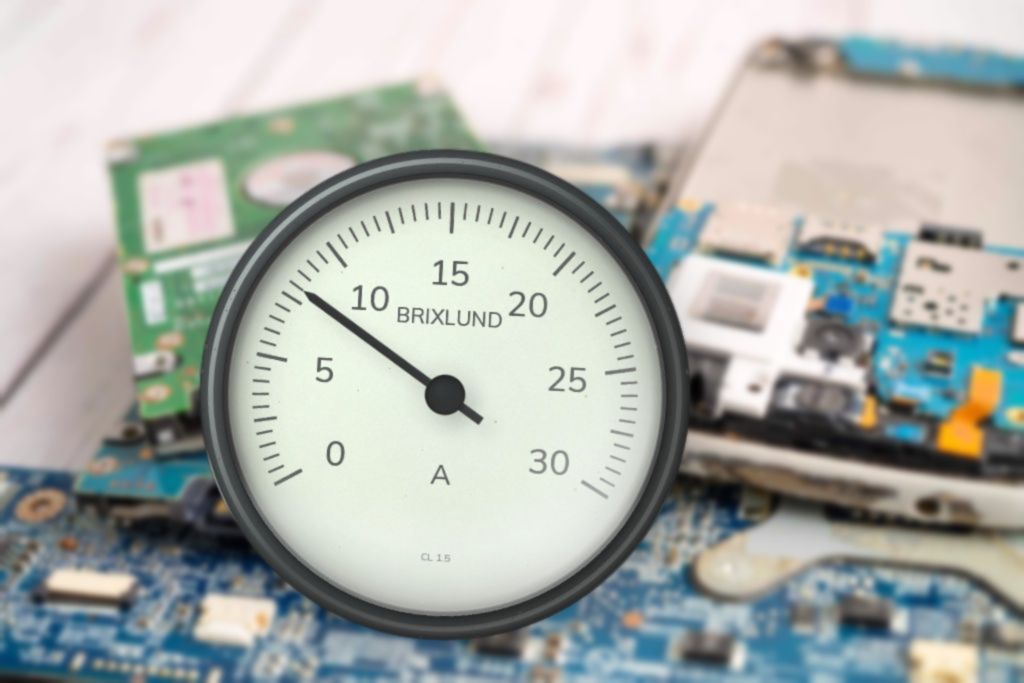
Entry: 8
